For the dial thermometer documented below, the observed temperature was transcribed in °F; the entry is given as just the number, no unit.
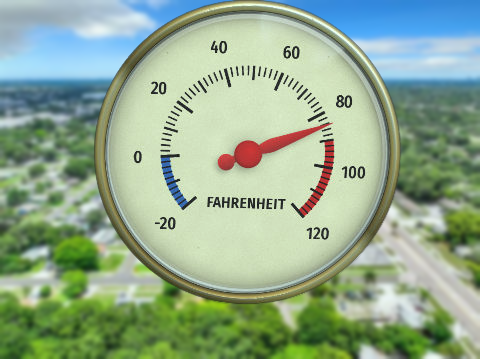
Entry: 84
